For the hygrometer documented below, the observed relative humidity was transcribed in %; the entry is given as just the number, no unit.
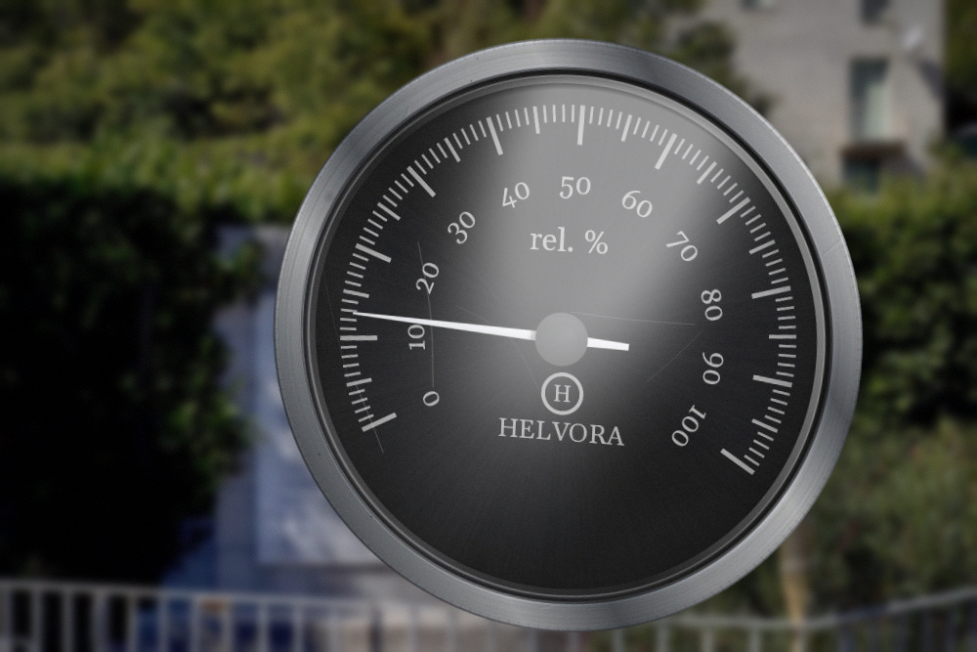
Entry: 13
